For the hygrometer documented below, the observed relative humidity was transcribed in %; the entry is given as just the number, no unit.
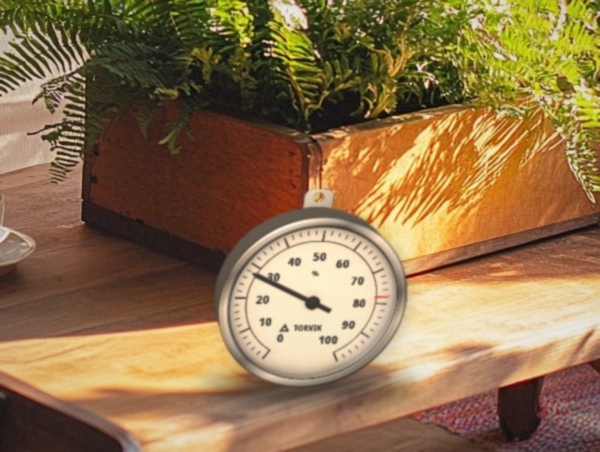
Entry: 28
